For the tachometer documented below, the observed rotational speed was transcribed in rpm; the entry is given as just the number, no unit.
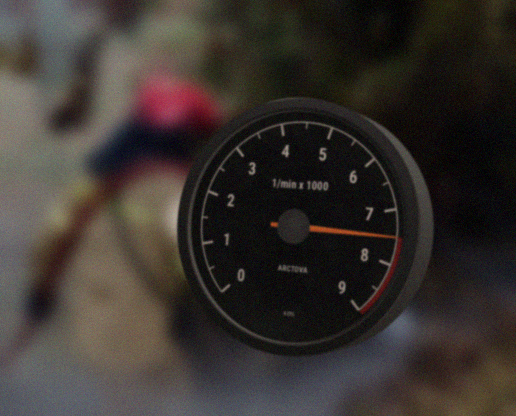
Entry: 7500
